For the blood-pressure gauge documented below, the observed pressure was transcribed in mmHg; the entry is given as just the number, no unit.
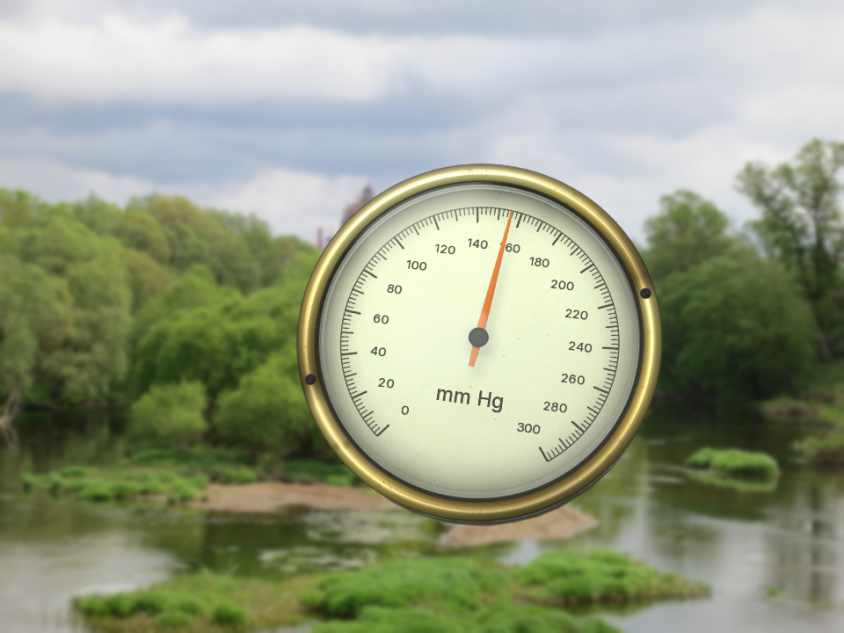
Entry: 156
